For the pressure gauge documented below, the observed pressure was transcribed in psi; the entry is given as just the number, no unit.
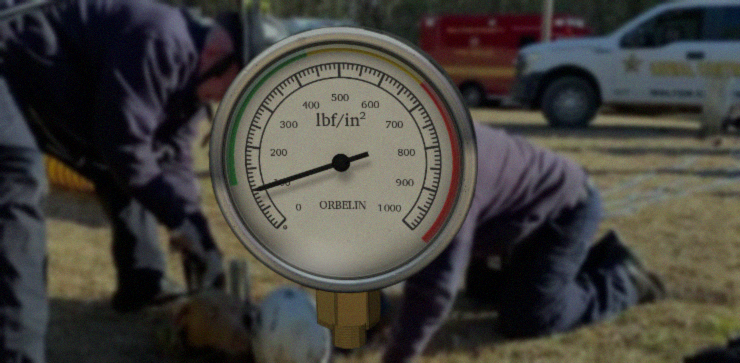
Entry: 100
